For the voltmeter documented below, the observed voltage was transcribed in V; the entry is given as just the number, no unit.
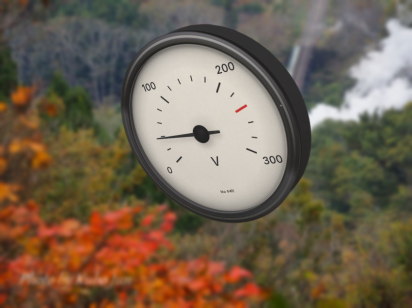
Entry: 40
